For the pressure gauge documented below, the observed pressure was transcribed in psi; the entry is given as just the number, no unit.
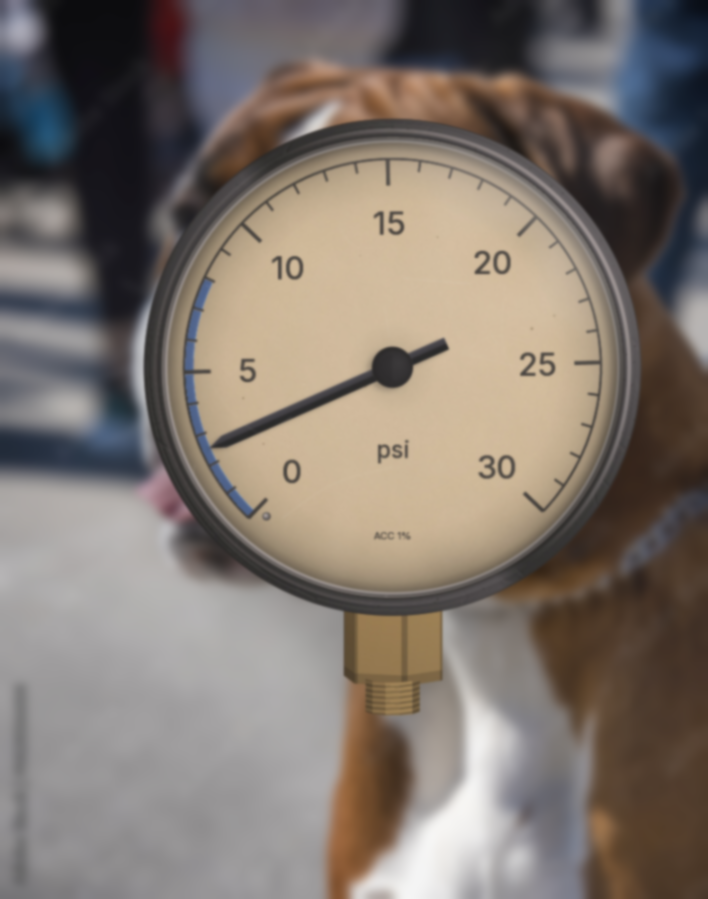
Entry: 2.5
